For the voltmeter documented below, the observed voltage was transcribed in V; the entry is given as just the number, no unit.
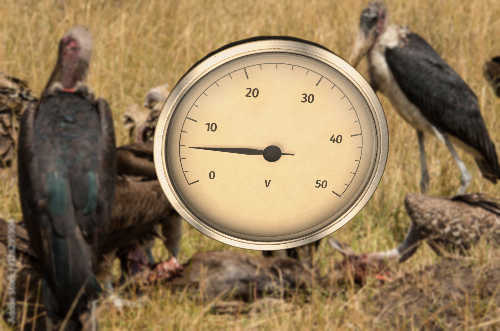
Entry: 6
